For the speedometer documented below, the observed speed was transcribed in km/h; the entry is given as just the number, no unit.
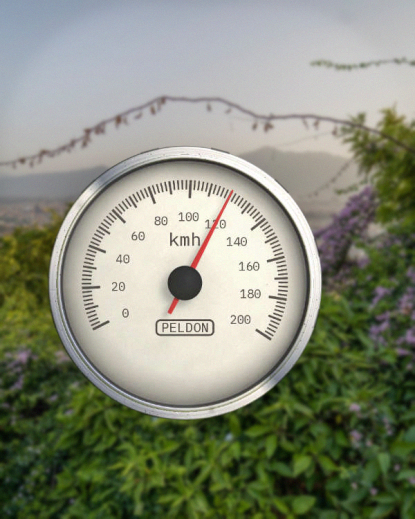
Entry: 120
